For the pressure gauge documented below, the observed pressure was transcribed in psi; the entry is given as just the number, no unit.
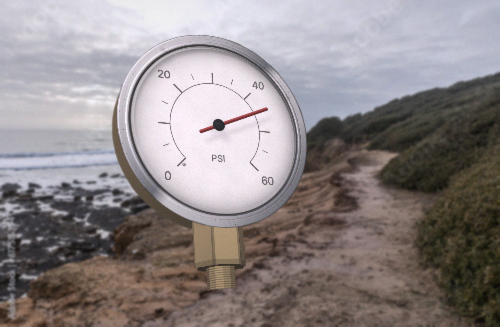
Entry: 45
